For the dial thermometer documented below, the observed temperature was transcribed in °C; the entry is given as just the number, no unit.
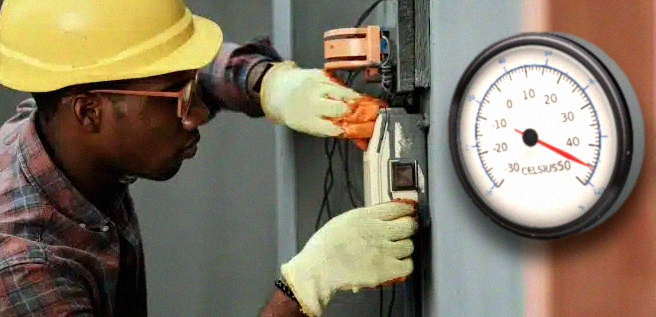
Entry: 45
